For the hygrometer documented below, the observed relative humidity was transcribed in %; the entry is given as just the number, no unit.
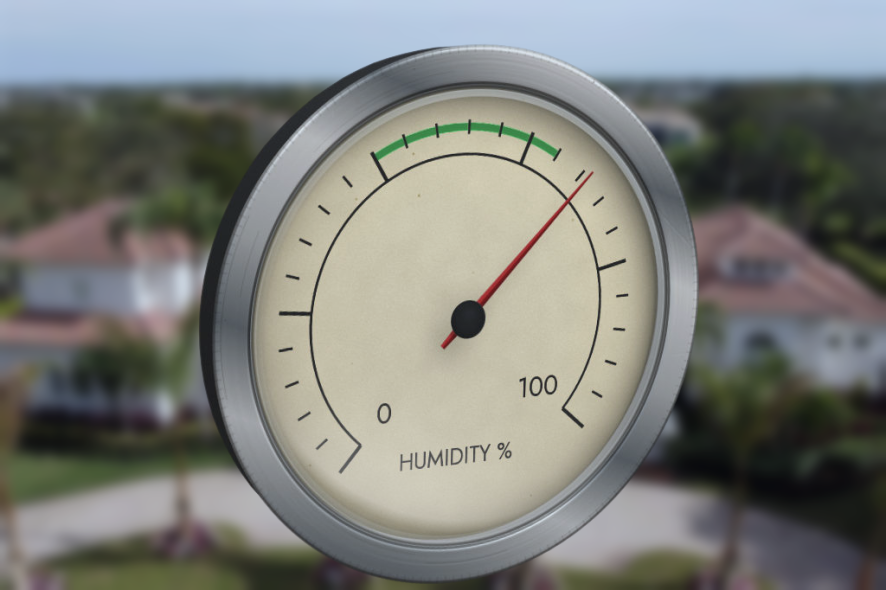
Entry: 68
